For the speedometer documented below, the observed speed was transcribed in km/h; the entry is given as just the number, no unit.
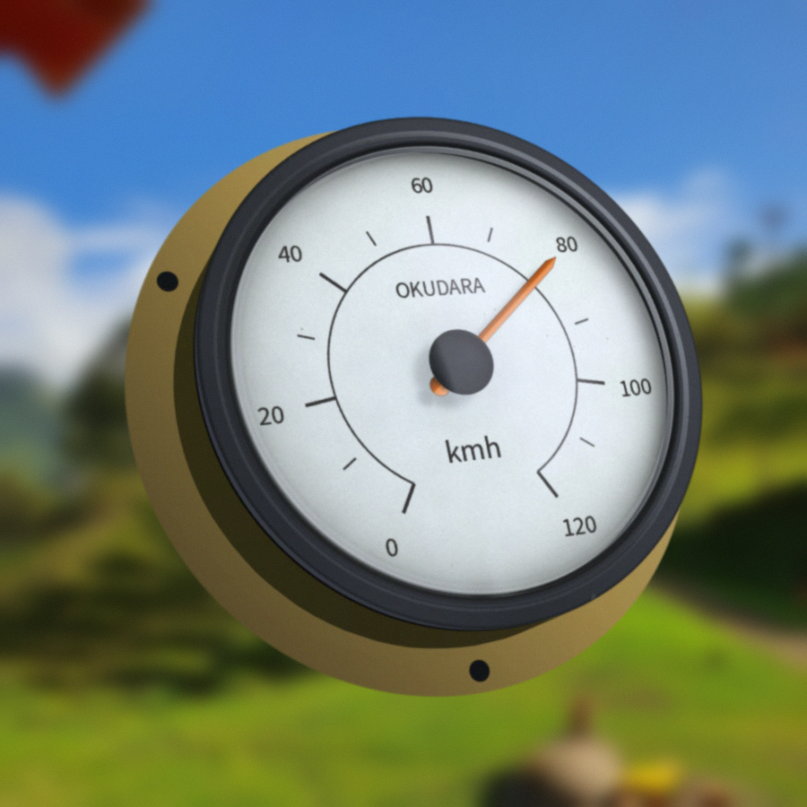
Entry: 80
